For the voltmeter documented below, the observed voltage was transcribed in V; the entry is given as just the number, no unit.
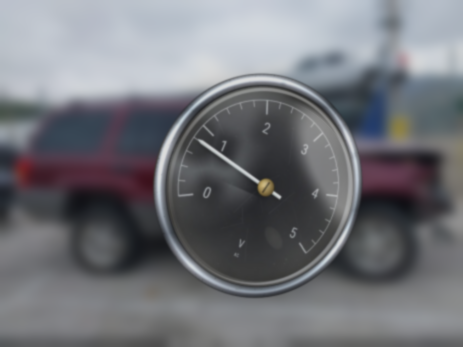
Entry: 0.8
